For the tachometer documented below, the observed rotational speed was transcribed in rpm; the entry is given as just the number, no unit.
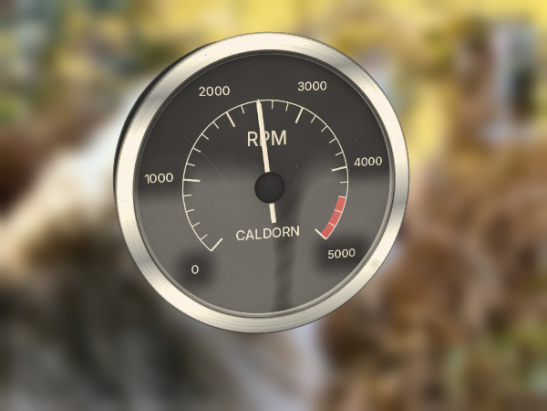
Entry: 2400
